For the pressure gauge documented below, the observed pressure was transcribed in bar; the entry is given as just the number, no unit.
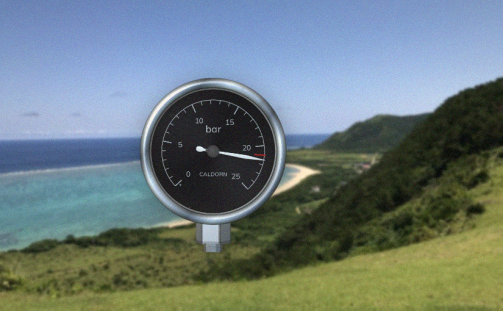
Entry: 21.5
